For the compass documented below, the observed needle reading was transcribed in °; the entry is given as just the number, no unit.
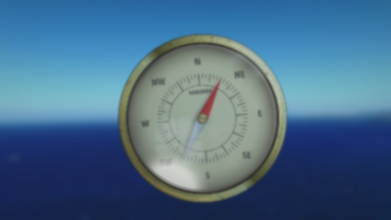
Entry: 30
